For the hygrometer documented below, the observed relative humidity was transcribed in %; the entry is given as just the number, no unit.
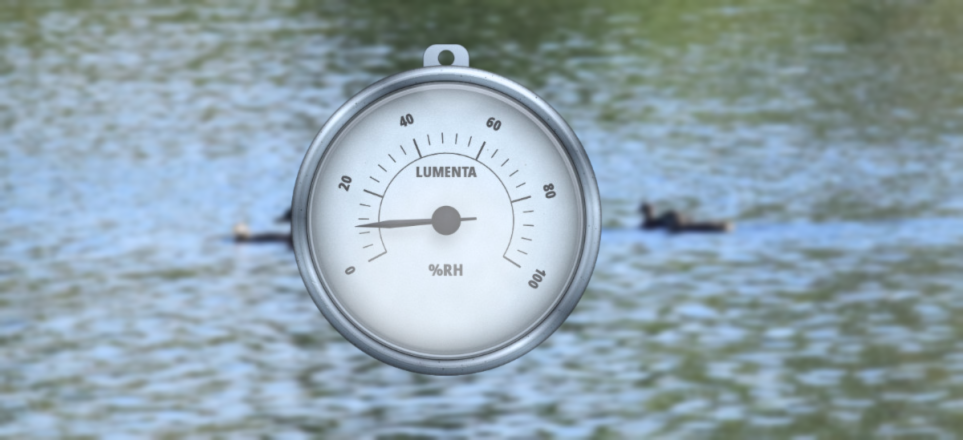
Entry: 10
